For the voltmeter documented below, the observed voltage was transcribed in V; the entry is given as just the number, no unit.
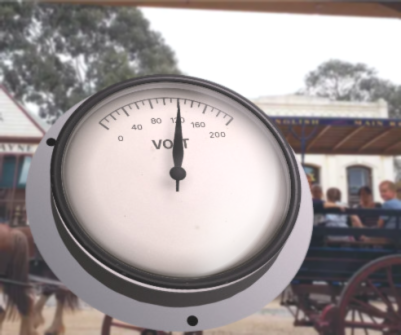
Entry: 120
